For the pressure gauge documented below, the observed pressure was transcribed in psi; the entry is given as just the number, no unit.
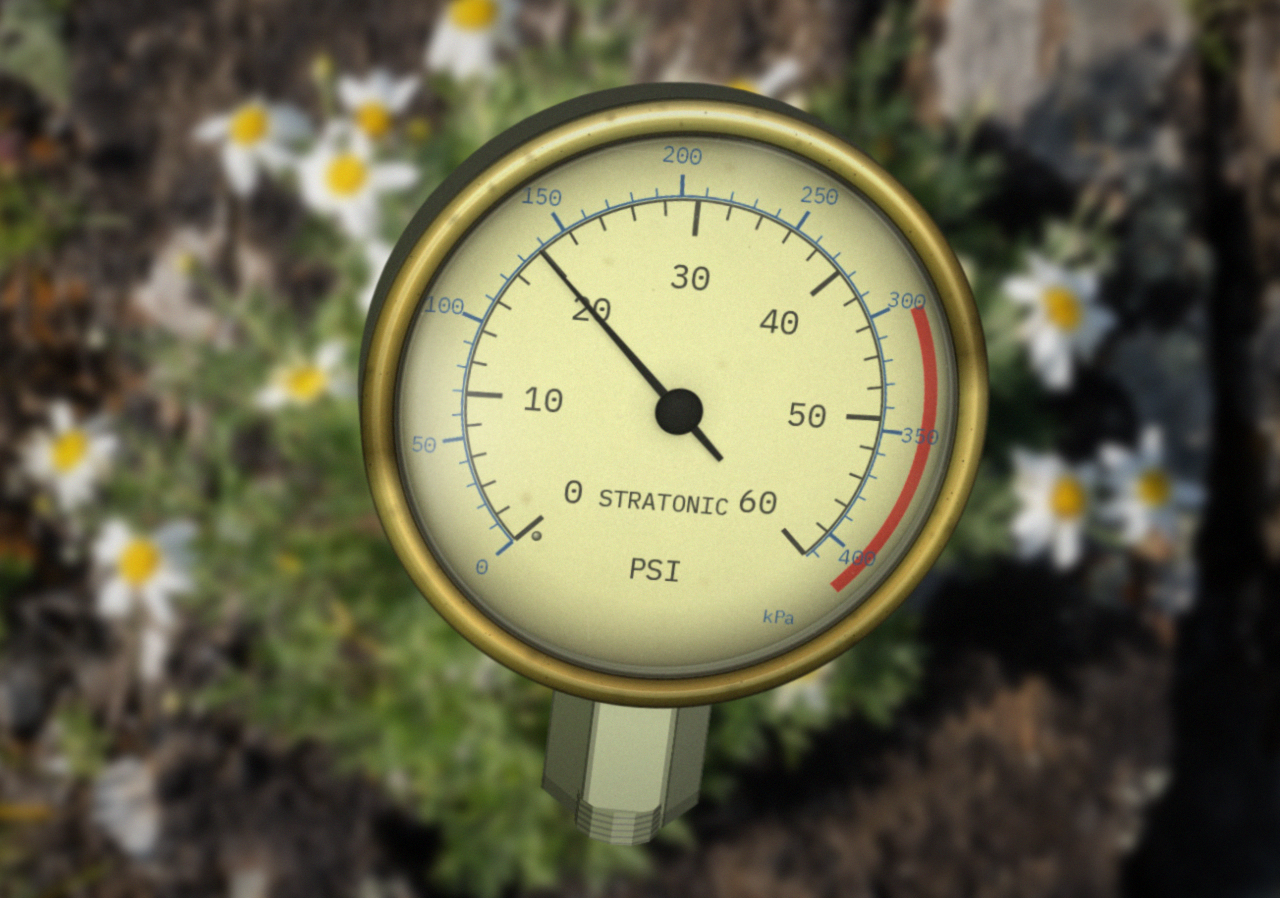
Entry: 20
